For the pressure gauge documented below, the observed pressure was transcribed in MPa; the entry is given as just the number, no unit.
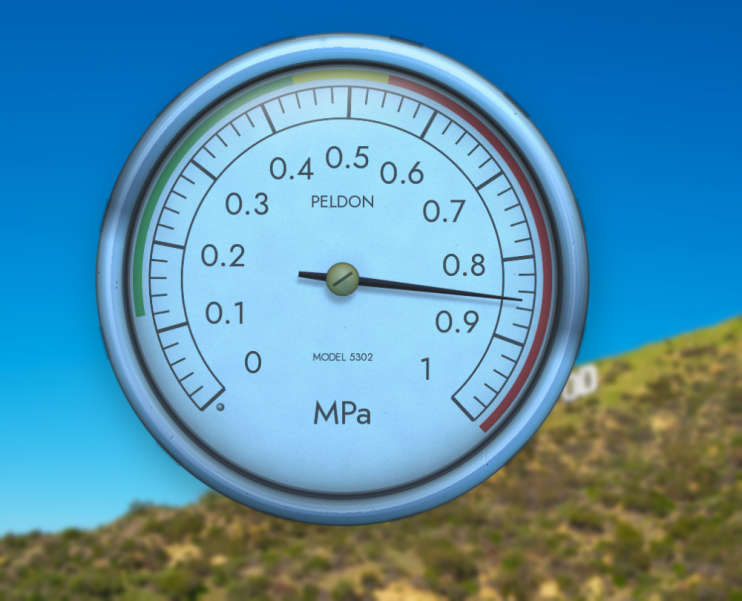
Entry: 0.85
